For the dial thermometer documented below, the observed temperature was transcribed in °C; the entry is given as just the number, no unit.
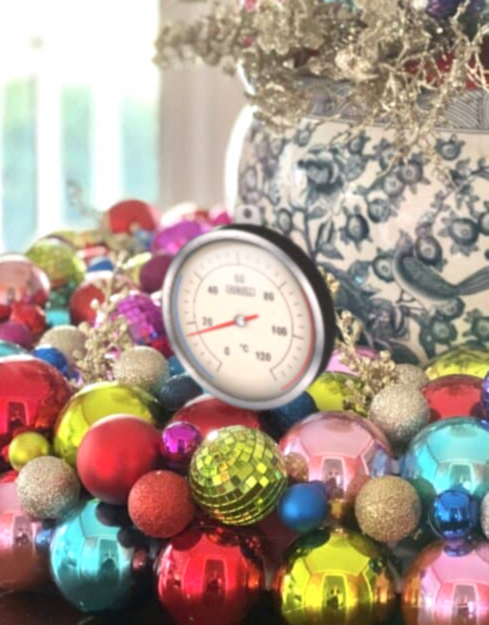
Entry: 16
